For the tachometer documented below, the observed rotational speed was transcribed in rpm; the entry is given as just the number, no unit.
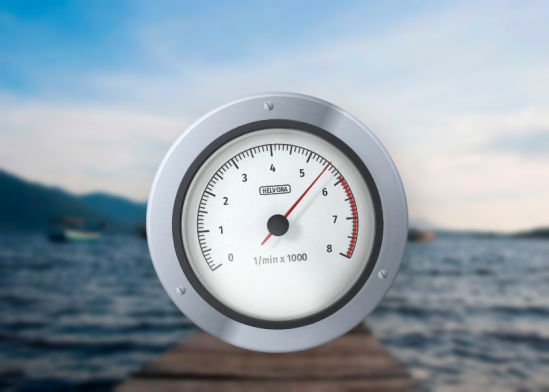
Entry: 5500
